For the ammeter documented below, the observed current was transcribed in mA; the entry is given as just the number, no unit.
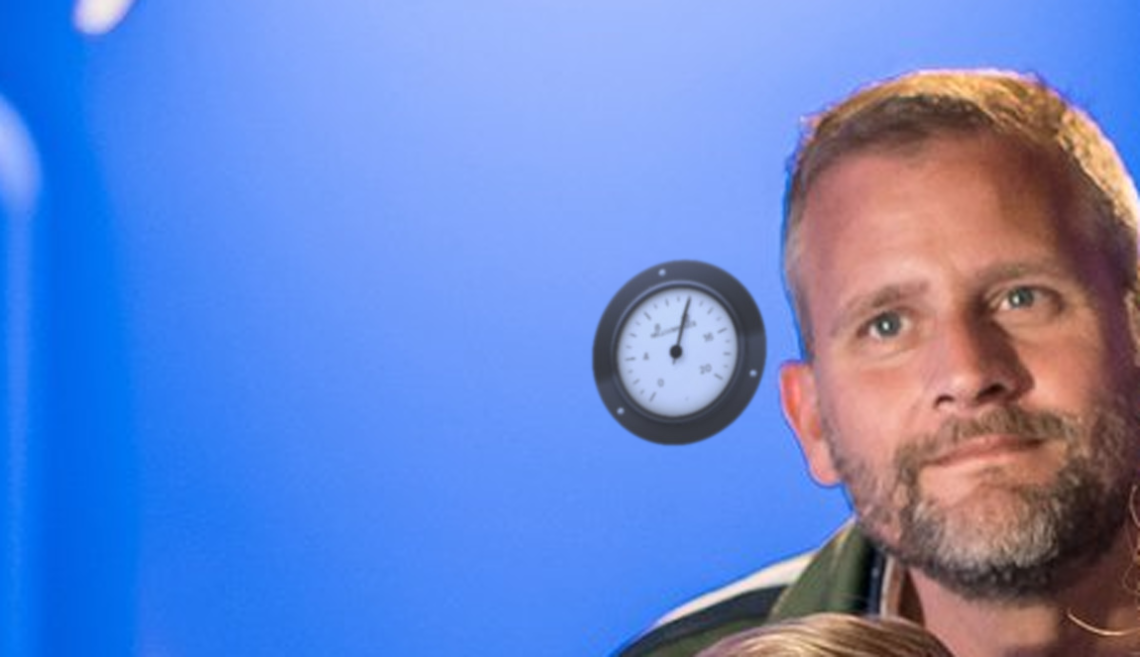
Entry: 12
